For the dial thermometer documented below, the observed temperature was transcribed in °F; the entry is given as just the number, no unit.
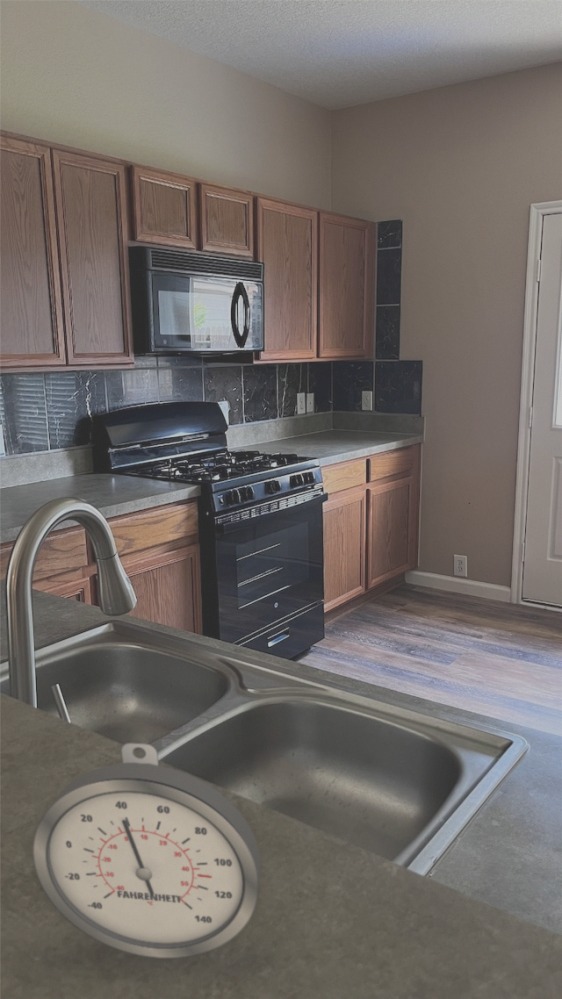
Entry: 40
